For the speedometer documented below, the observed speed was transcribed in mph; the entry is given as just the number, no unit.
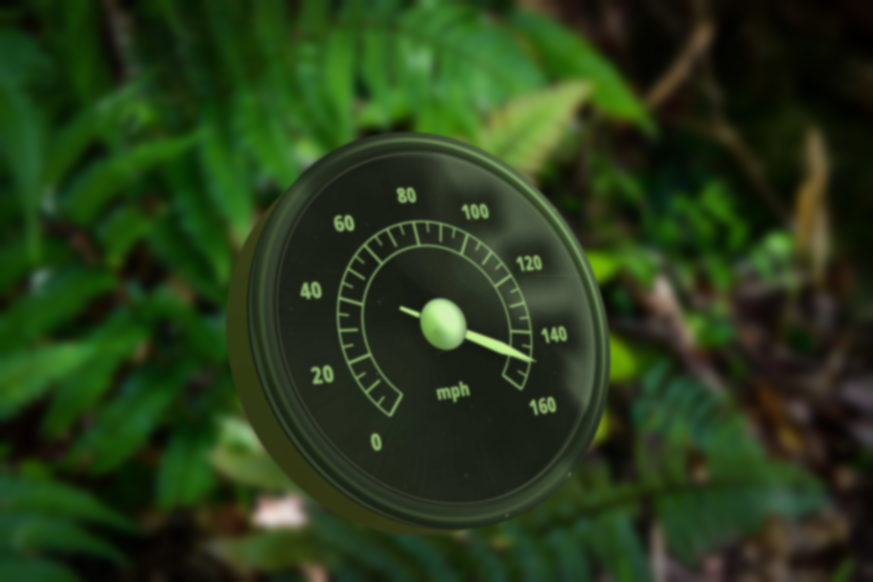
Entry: 150
